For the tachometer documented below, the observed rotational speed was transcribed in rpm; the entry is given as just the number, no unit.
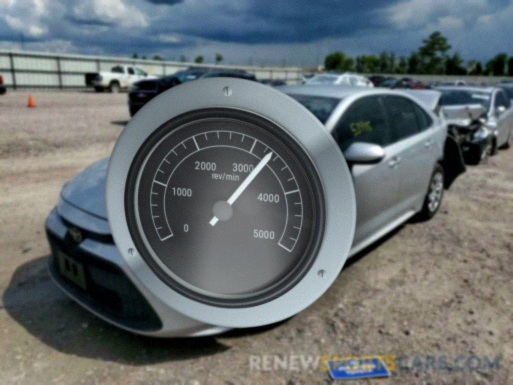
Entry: 3300
